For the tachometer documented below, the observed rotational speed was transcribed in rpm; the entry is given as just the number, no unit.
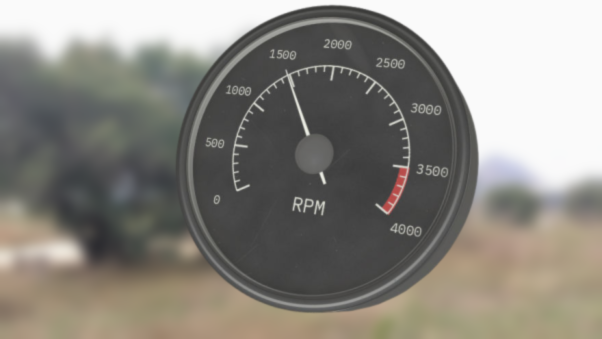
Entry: 1500
